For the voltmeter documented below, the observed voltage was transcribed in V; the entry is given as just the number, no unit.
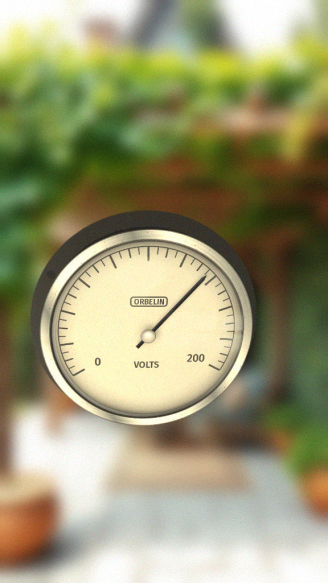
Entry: 135
